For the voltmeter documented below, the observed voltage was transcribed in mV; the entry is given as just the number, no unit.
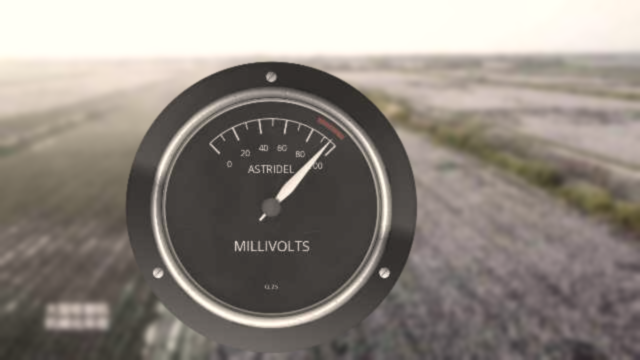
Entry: 95
